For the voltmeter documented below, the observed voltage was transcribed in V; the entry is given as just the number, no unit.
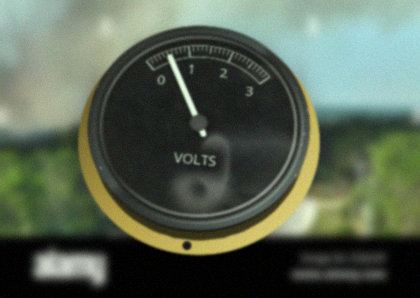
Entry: 0.5
